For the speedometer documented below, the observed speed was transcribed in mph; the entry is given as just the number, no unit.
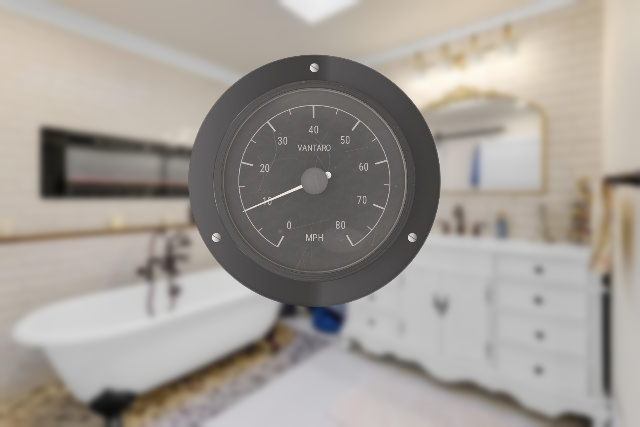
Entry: 10
